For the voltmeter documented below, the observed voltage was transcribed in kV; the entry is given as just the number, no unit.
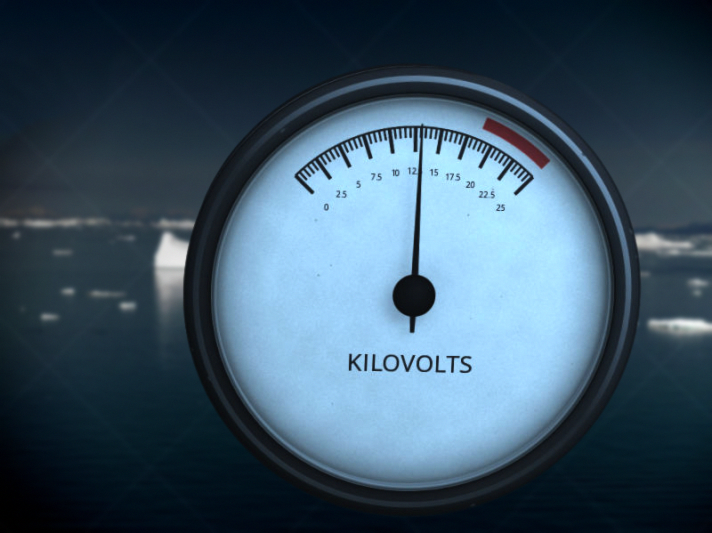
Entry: 13
